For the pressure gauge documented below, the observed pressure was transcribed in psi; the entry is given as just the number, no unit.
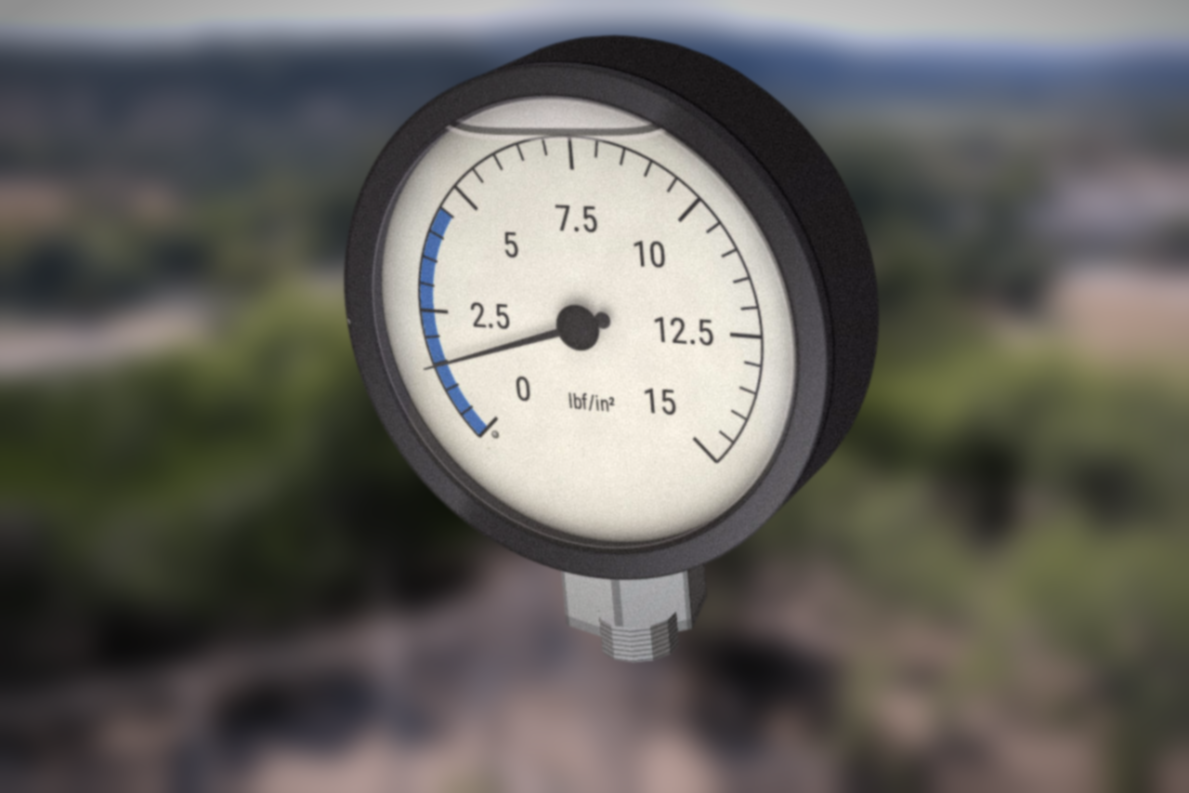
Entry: 1.5
